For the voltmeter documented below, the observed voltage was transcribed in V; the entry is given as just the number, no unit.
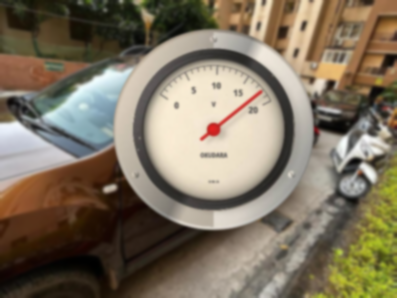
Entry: 18
